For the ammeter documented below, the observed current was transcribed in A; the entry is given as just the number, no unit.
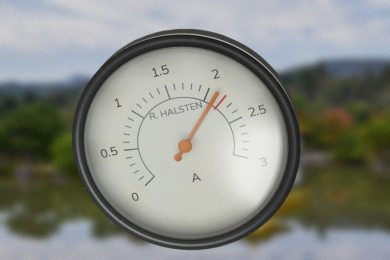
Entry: 2.1
